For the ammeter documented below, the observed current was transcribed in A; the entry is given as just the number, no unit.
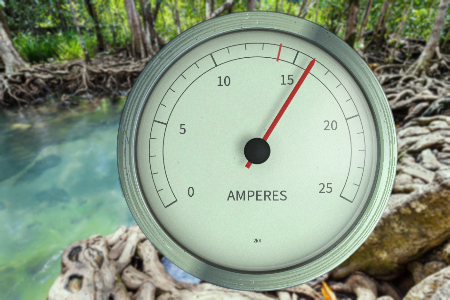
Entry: 16
